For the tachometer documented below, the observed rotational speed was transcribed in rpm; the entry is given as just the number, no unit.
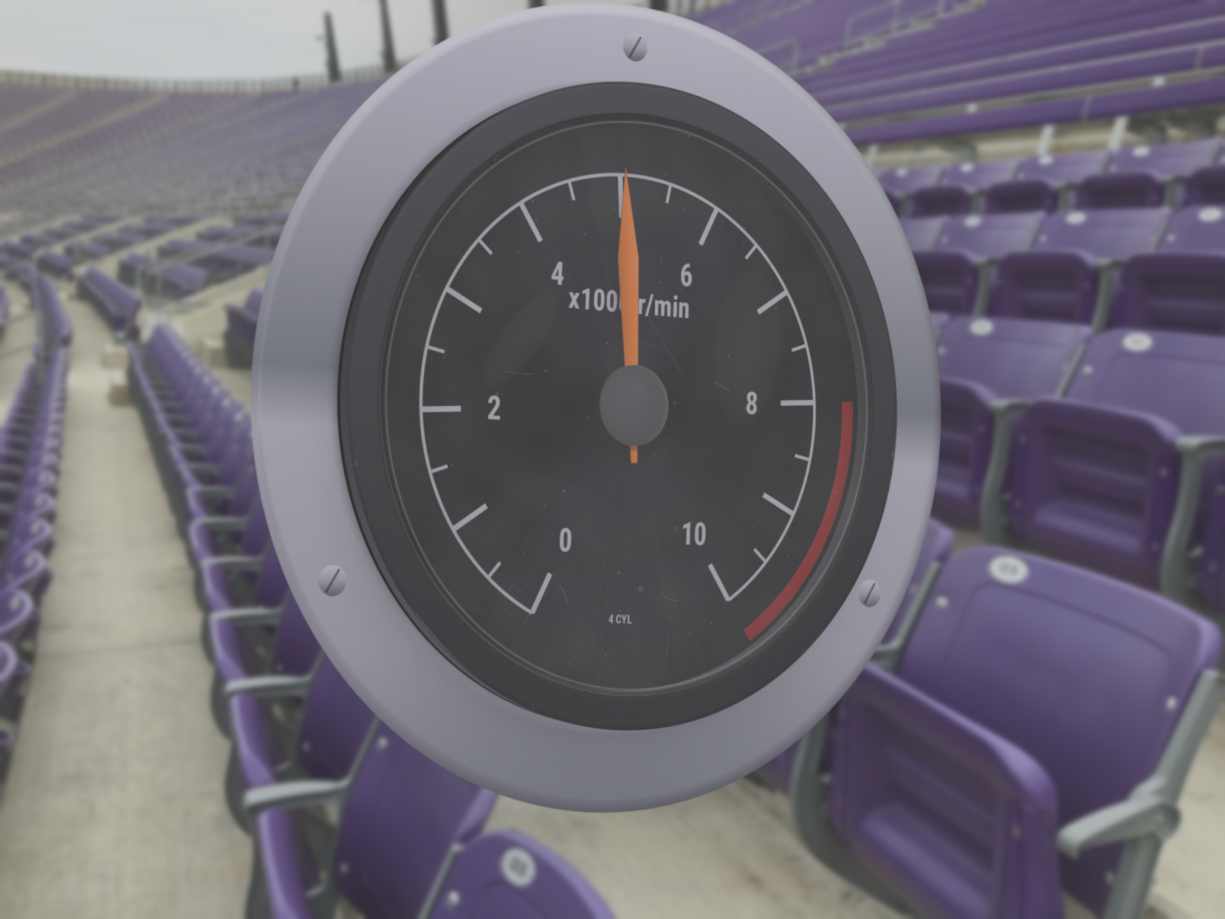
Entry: 5000
